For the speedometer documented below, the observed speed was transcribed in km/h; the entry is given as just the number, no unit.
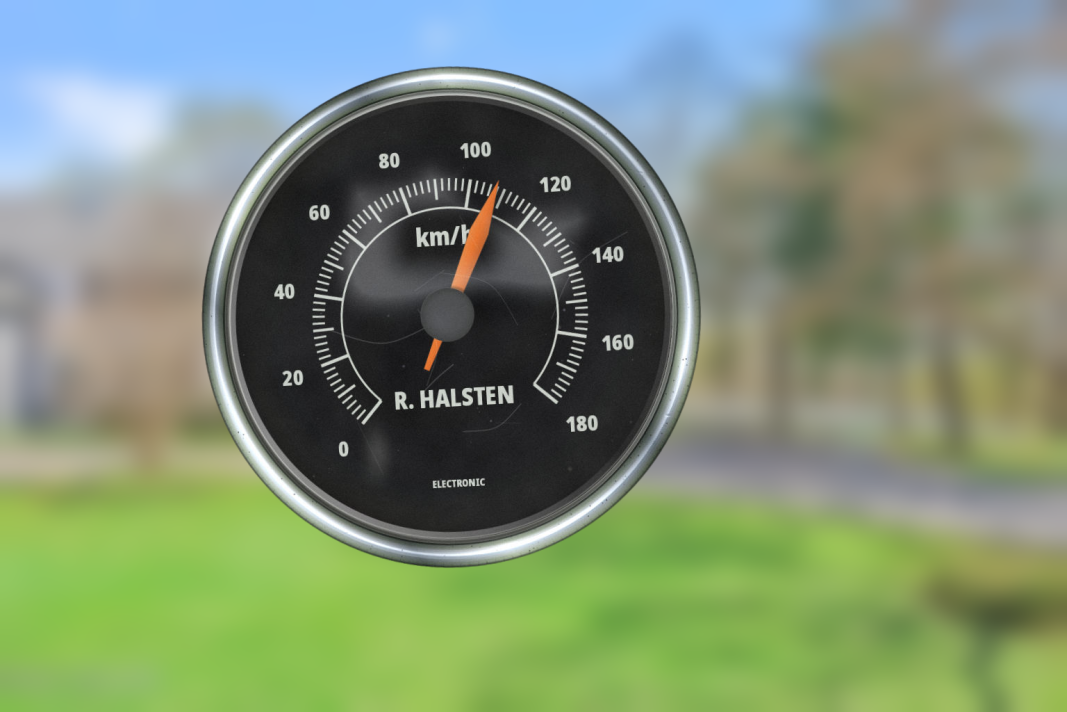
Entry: 108
